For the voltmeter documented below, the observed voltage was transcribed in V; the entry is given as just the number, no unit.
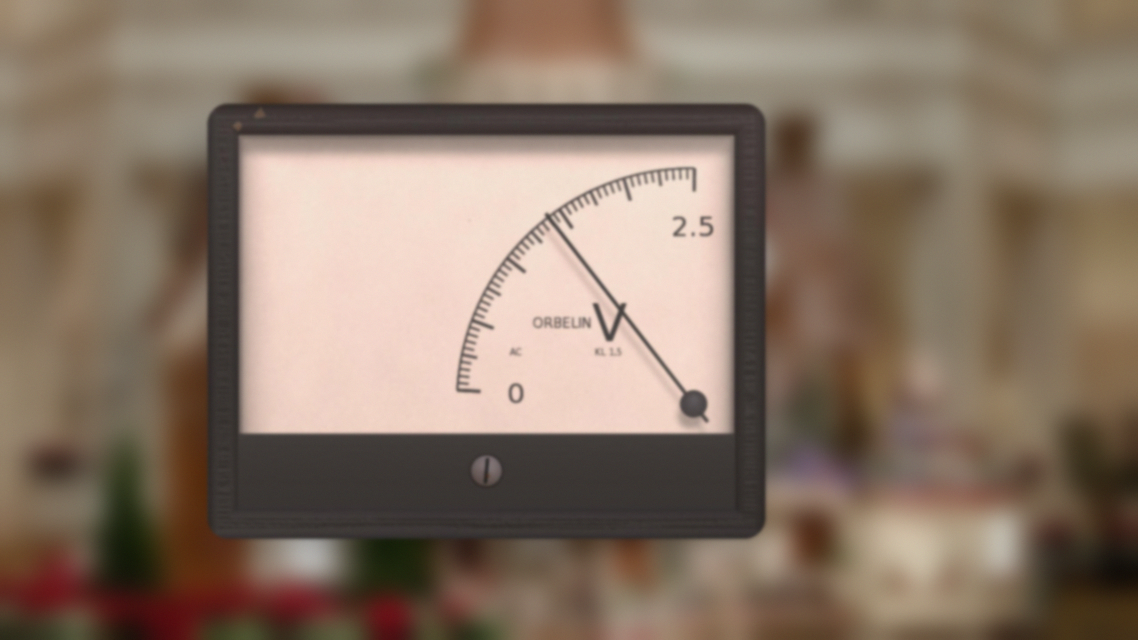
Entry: 1.4
